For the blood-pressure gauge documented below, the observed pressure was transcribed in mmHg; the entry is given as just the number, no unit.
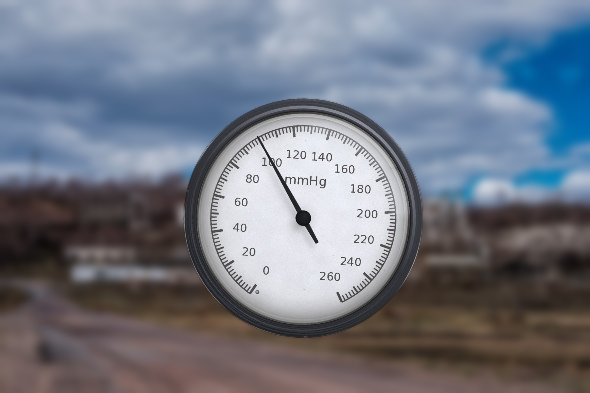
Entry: 100
